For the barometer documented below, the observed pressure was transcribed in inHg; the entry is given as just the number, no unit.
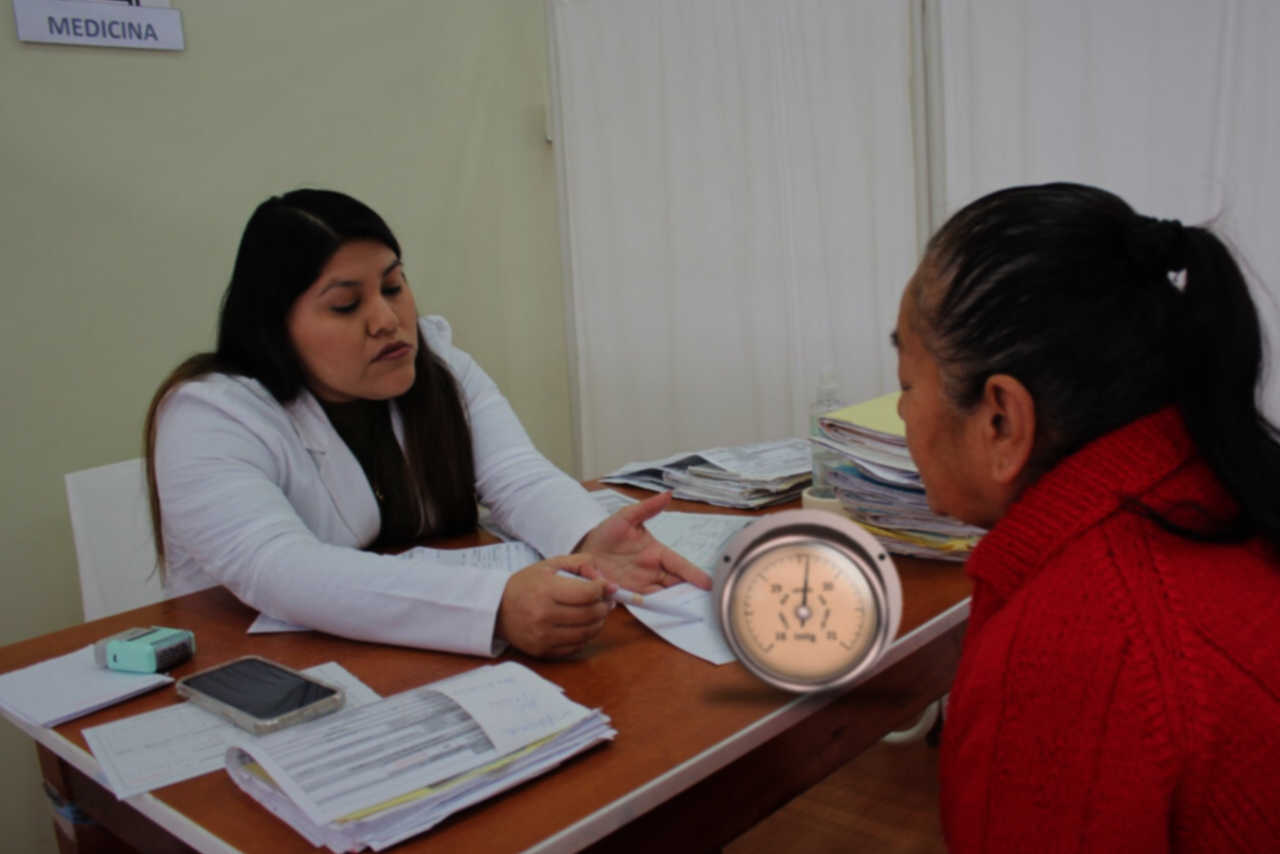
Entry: 29.6
